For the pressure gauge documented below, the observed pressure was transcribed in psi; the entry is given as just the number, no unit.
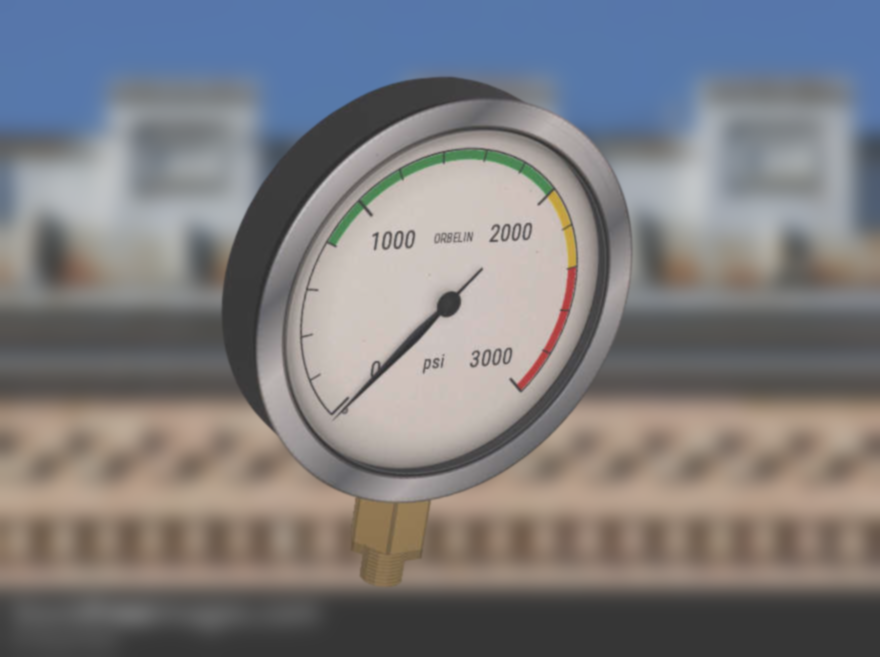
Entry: 0
